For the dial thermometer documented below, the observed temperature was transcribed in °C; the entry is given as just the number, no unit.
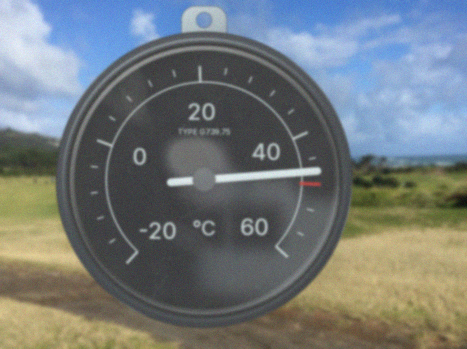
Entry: 46
